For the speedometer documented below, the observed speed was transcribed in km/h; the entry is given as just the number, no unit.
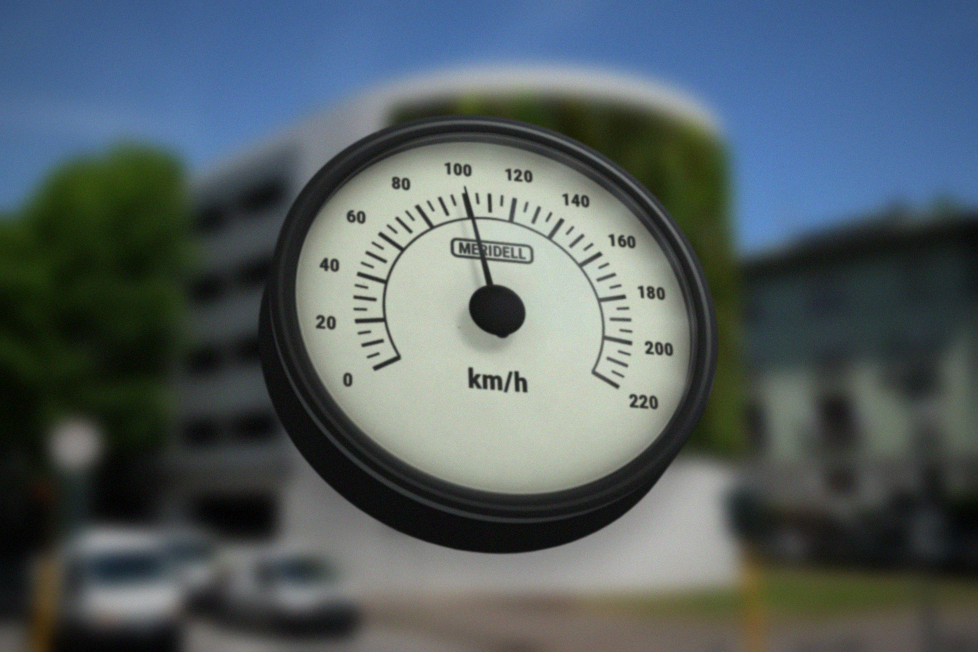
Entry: 100
